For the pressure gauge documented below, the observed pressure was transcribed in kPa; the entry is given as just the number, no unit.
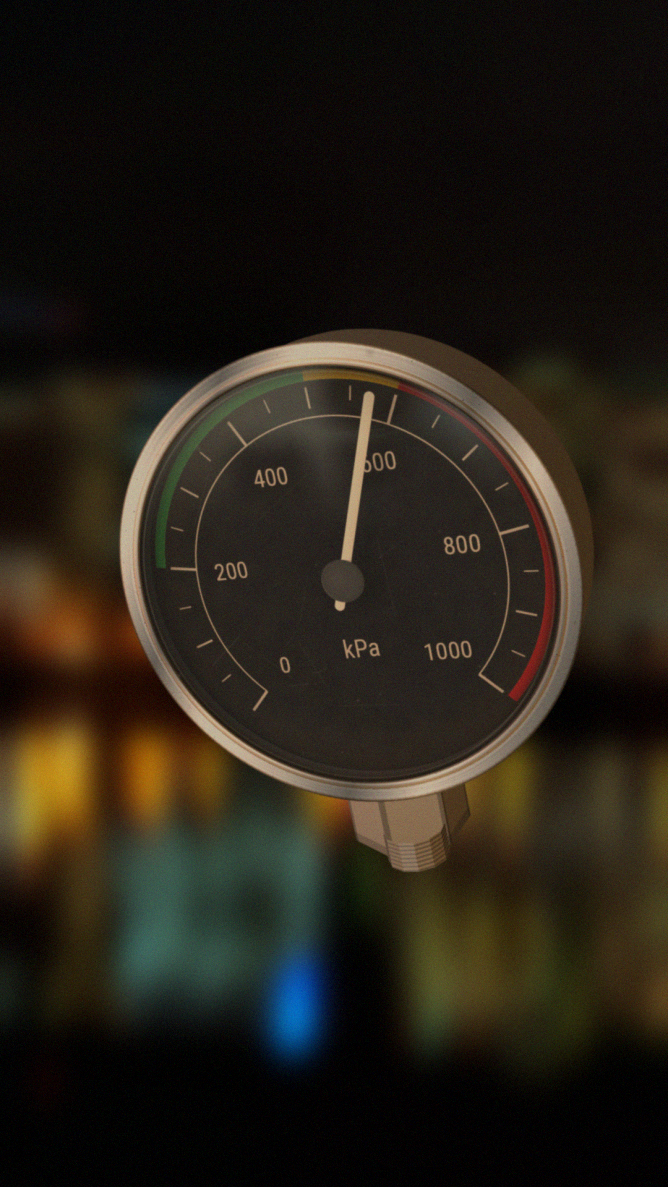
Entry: 575
